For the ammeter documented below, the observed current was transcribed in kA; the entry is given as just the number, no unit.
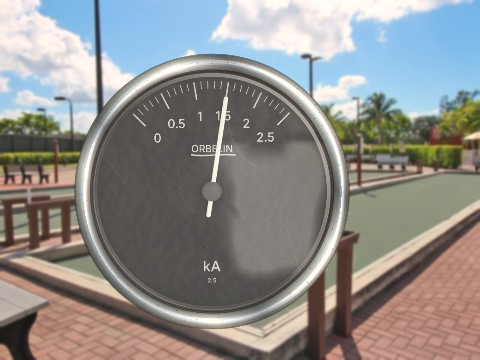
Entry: 1.5
